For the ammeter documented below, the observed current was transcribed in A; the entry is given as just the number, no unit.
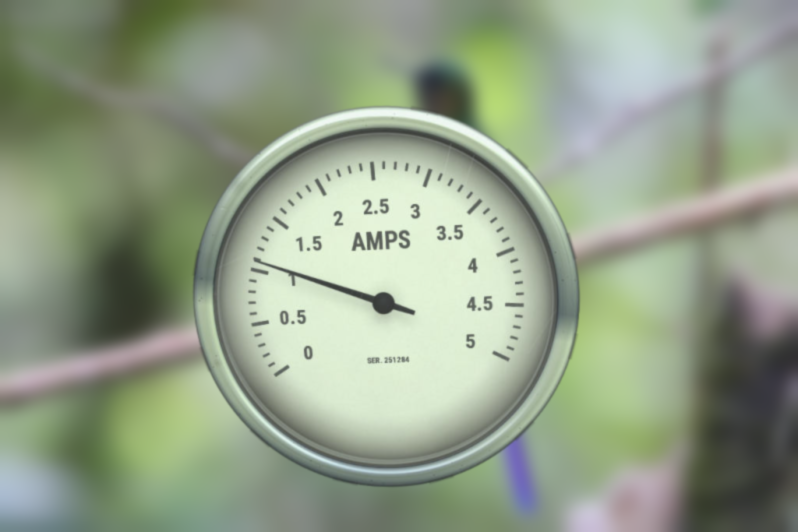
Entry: 1.1
